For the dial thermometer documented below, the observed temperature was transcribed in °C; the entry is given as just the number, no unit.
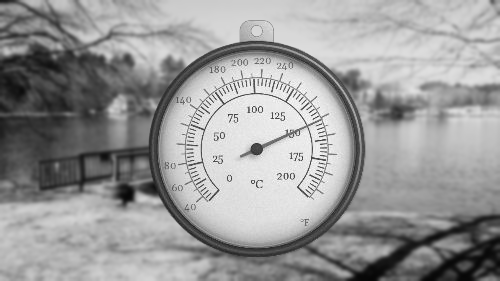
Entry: 150
